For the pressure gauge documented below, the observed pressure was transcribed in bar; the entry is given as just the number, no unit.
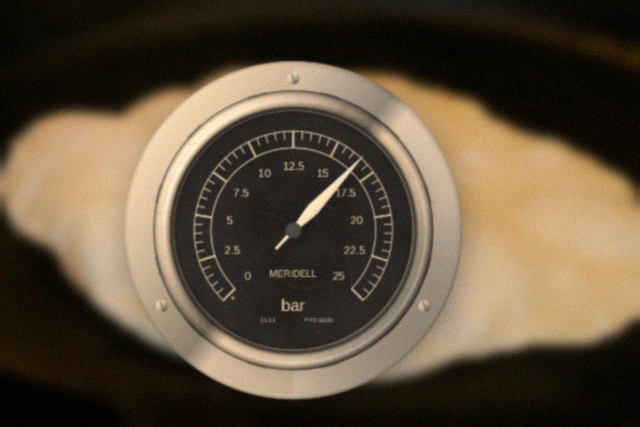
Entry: 16.5
